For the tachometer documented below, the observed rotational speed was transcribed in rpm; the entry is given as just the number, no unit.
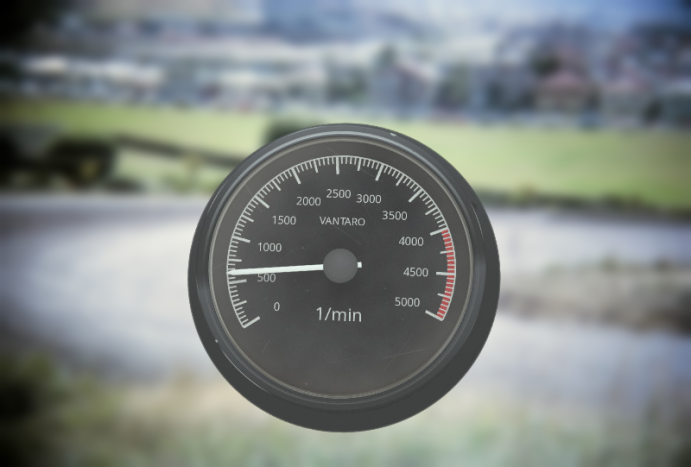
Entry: 600
